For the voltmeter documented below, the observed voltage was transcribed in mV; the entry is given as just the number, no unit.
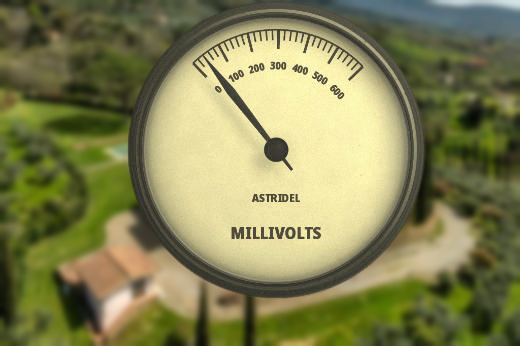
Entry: 40
